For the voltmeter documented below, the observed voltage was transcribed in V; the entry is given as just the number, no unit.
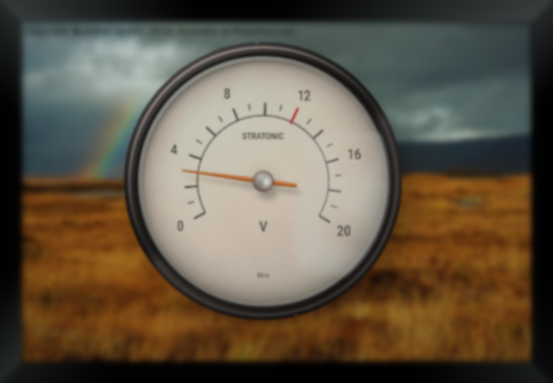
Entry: 3
